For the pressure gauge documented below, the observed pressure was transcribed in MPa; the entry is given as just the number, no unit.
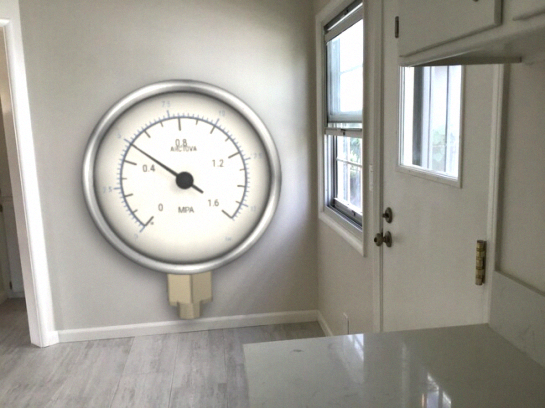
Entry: 0.5
